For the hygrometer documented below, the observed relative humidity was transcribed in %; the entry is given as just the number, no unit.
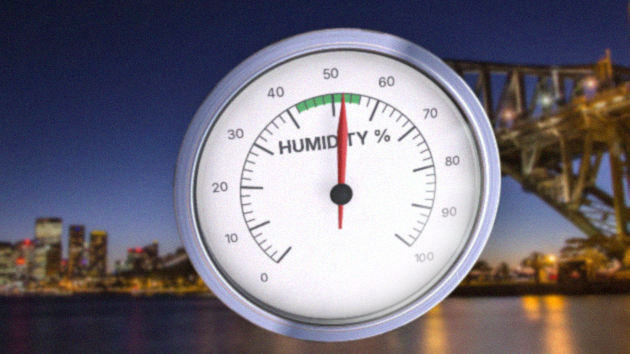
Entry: 52
